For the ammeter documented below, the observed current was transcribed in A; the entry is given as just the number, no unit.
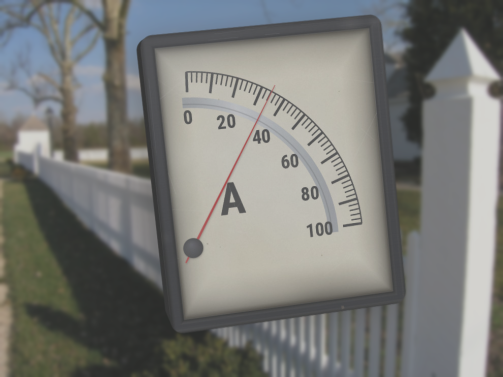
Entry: 34
